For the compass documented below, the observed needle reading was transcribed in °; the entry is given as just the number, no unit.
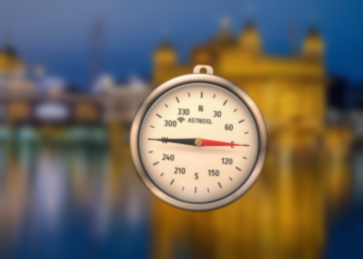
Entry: 90
